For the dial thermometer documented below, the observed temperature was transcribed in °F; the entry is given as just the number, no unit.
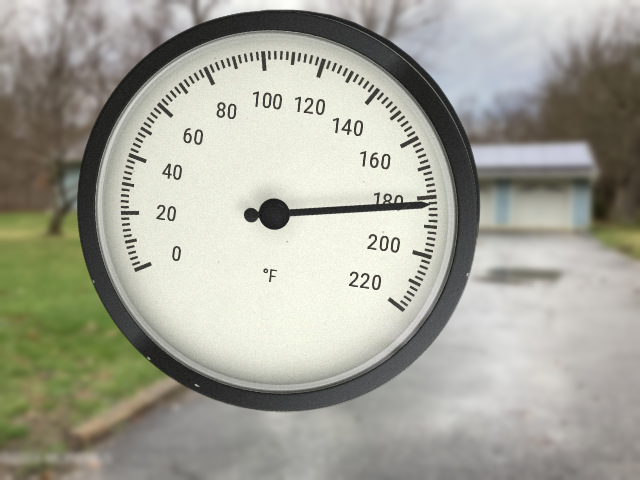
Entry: 182
